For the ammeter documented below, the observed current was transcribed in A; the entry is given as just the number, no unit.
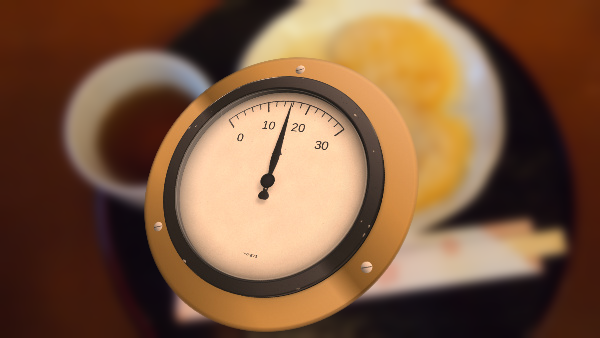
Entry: 16
